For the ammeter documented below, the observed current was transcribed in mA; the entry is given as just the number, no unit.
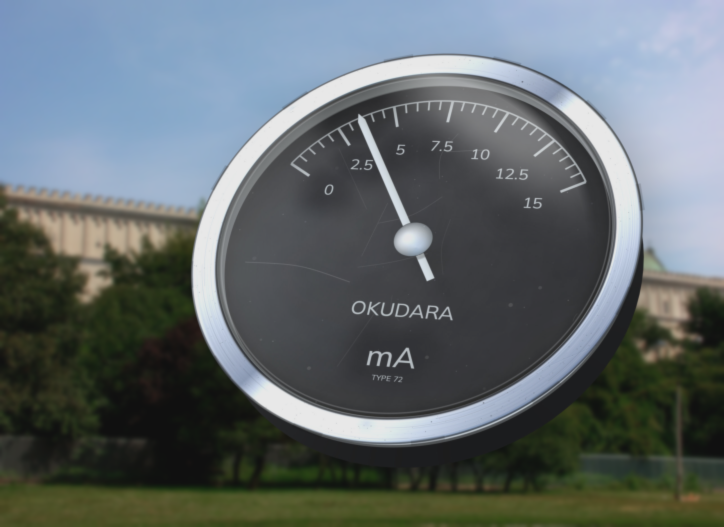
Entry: 3.5
